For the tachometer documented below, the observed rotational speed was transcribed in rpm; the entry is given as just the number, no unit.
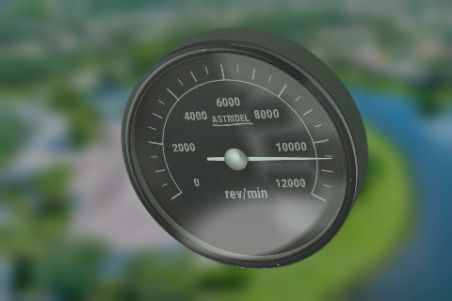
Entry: 10500
